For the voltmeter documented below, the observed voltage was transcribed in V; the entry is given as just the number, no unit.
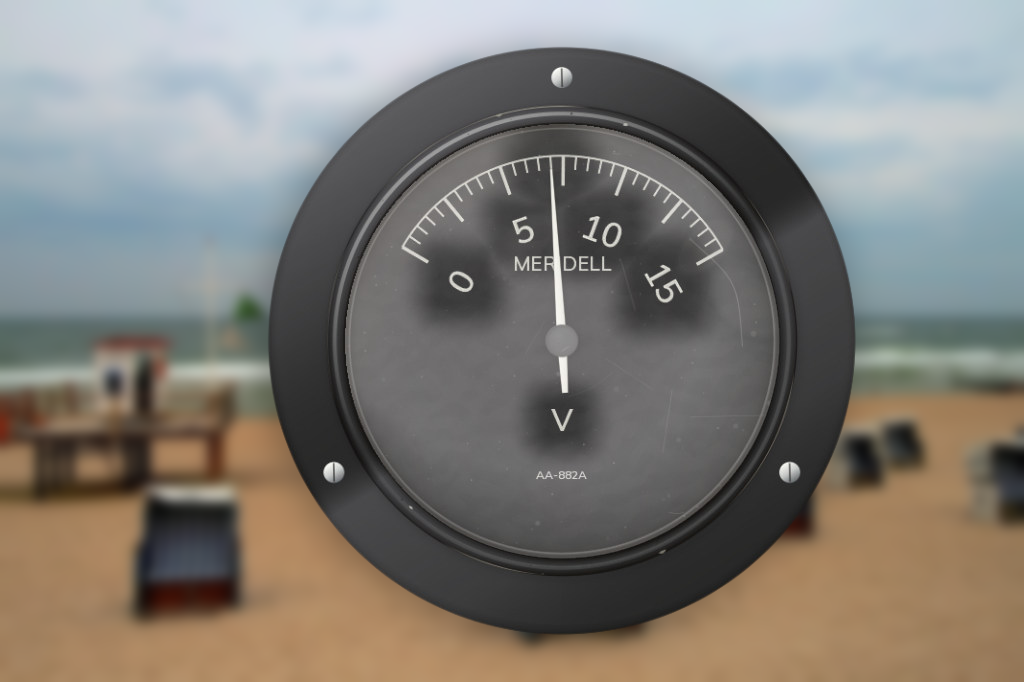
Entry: 7
